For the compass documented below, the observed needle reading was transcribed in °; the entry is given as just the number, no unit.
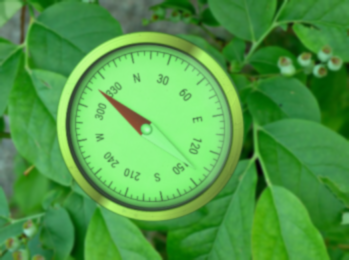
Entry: 320
